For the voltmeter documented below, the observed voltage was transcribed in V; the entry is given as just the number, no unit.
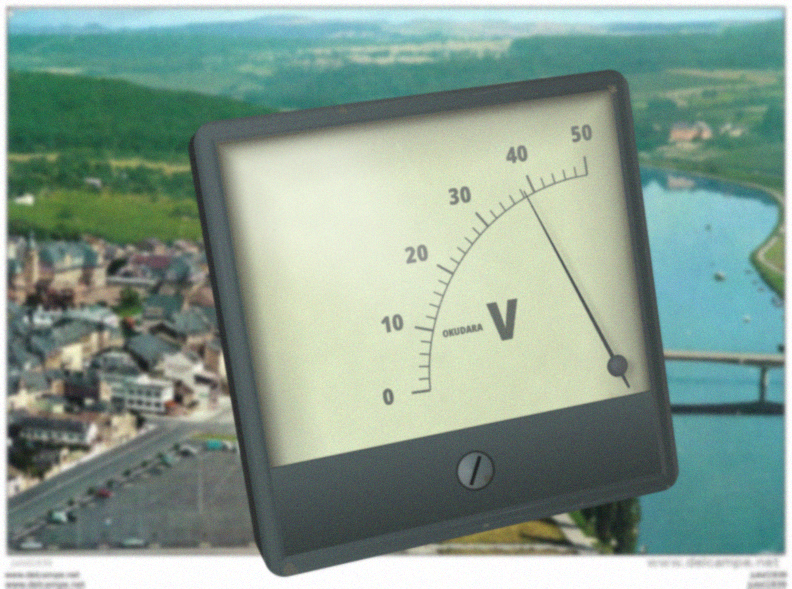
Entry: 38
